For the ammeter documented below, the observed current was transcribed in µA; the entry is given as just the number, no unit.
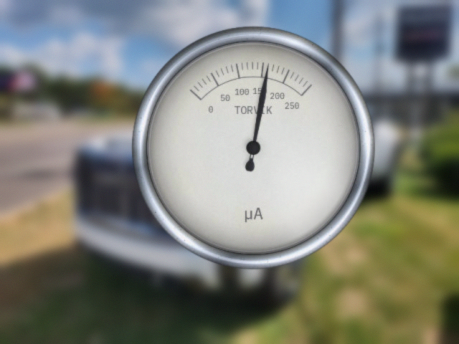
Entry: 160
